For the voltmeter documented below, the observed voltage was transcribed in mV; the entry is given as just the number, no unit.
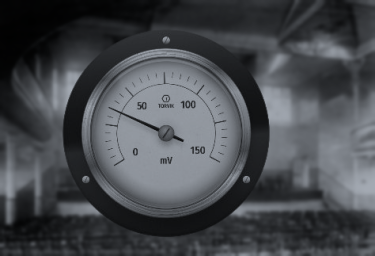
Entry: 35
